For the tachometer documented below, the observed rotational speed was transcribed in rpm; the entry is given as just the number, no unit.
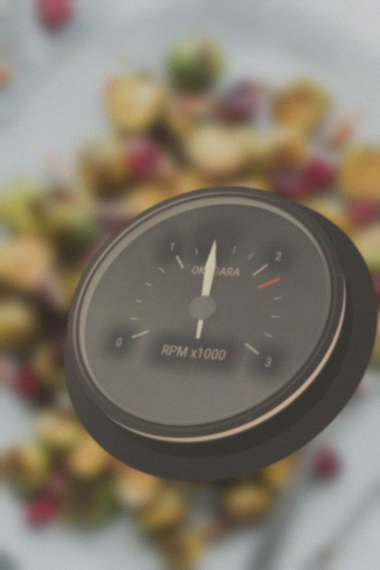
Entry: 1400
